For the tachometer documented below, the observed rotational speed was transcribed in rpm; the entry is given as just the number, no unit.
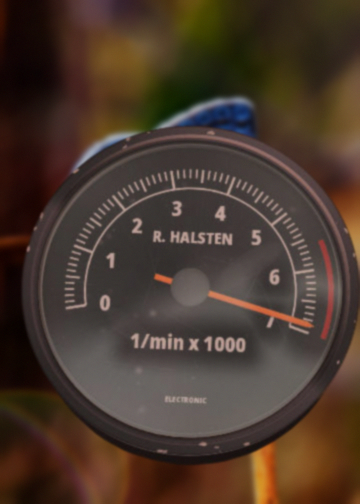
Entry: 6900
